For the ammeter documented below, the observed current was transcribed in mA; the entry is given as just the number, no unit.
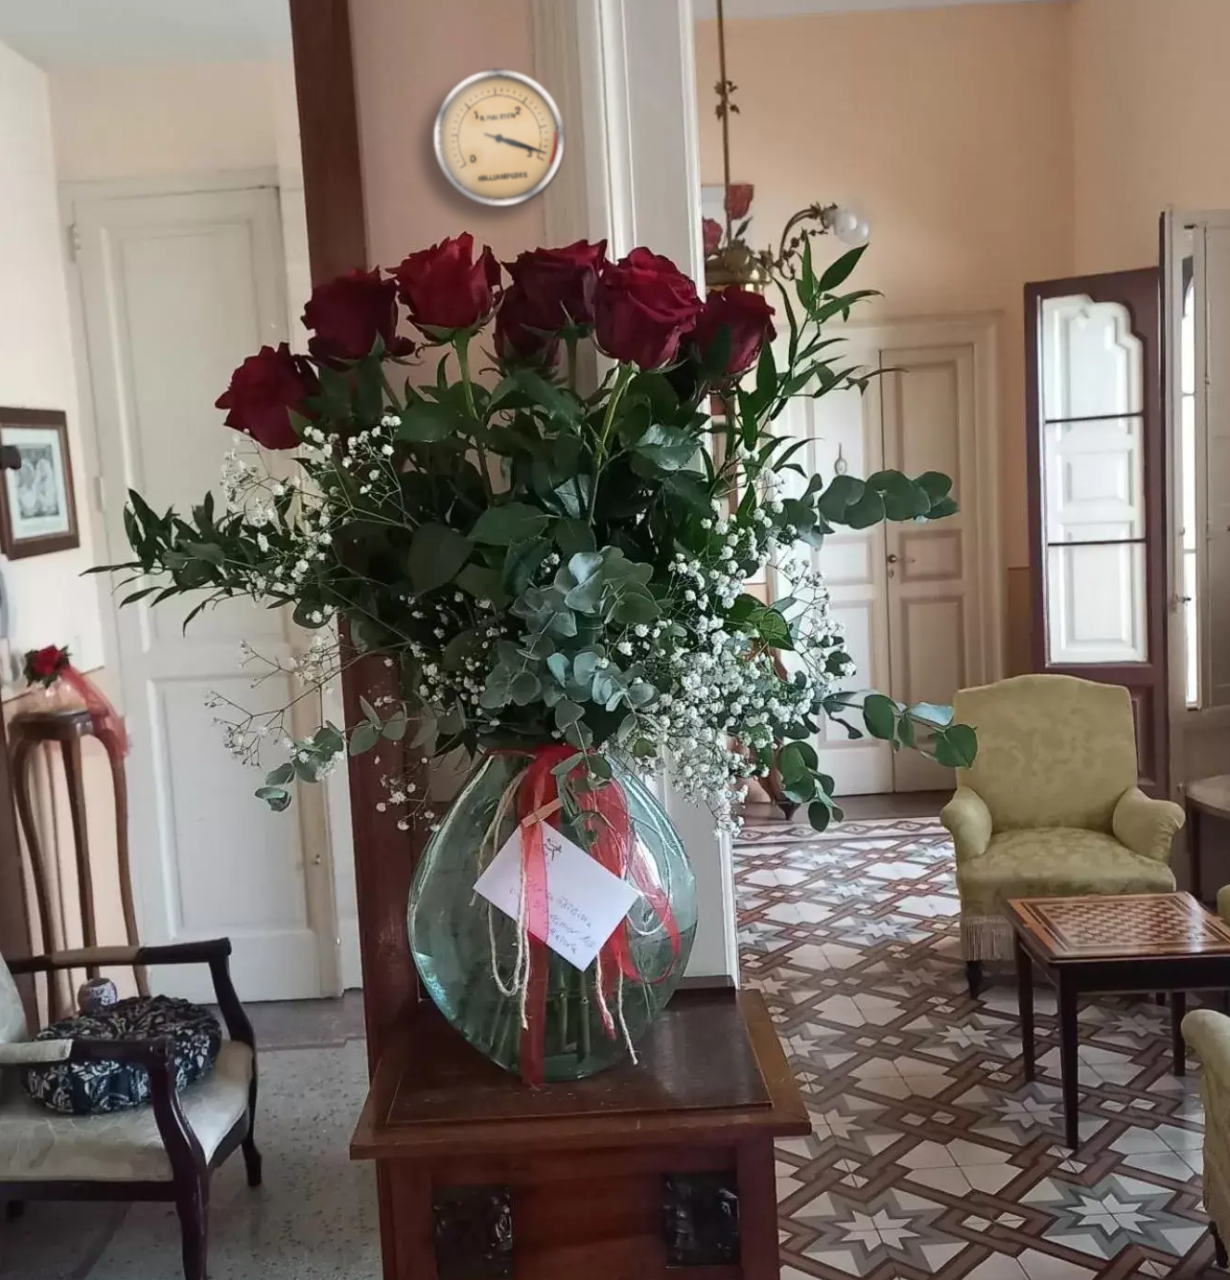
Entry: 2.9
